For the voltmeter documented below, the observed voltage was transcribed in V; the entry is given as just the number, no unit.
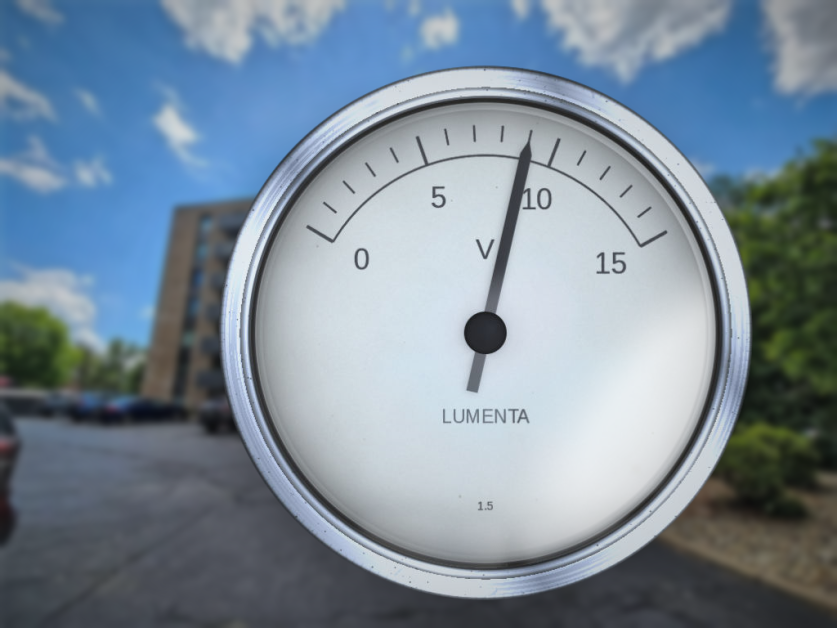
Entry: 9
